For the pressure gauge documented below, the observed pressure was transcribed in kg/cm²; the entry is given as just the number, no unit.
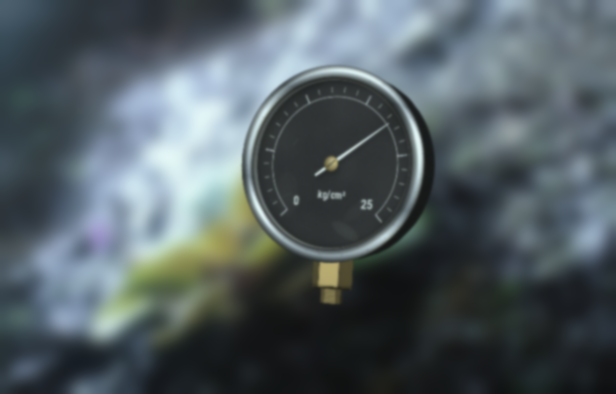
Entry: 17.5
